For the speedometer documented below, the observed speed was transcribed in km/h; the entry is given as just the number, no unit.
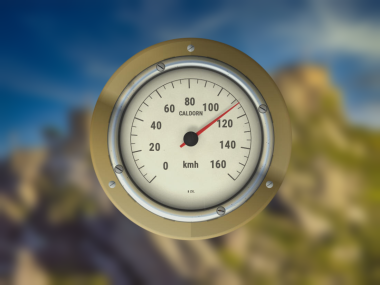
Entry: 112.5
